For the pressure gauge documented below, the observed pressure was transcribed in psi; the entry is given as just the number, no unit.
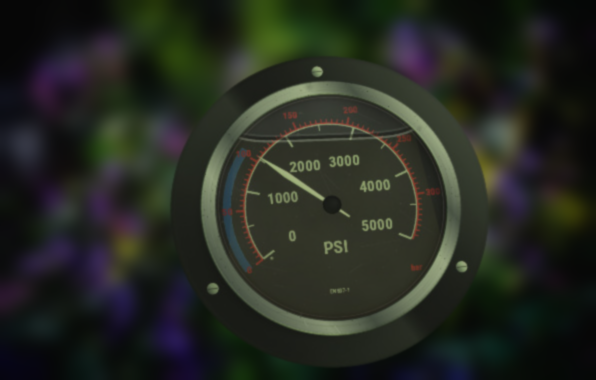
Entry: 1500
